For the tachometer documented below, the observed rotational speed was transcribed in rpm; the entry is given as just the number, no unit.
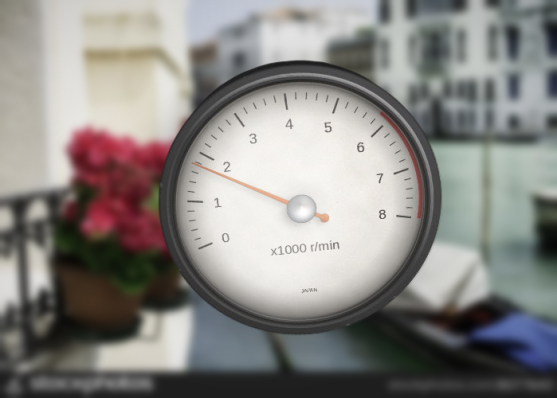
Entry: 1800
